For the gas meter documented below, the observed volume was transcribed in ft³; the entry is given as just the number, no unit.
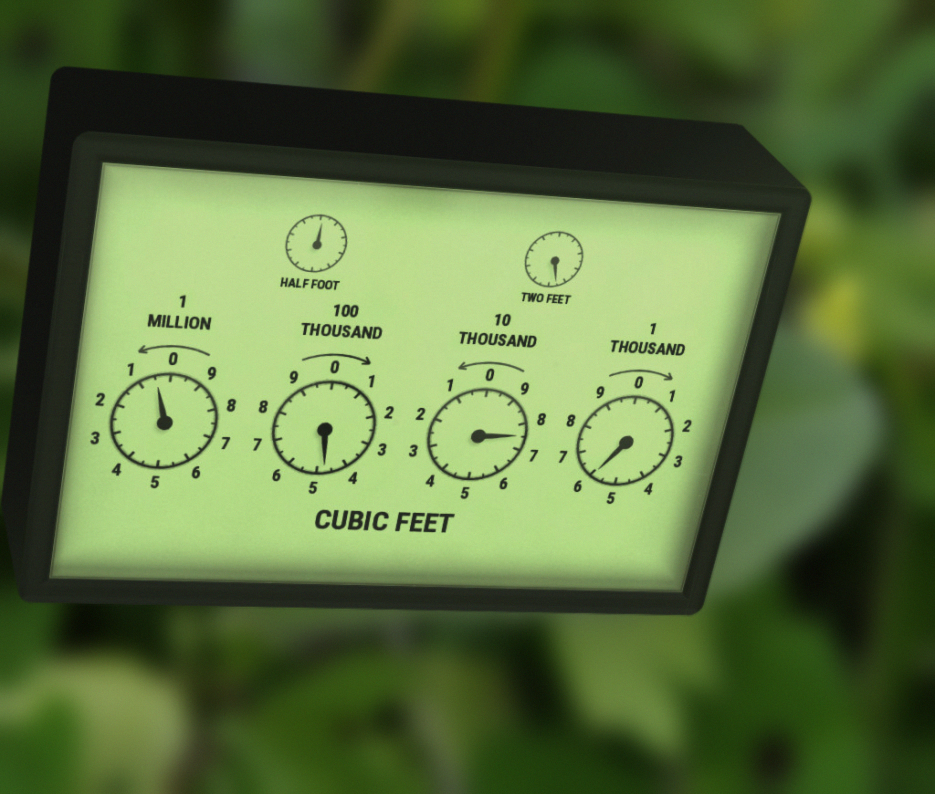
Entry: 47600
